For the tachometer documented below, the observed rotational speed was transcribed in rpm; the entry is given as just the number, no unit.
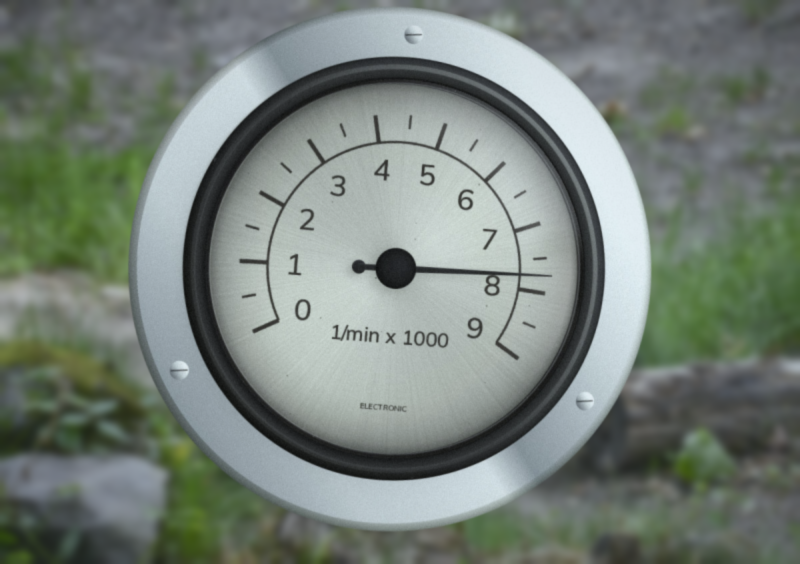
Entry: 7750
